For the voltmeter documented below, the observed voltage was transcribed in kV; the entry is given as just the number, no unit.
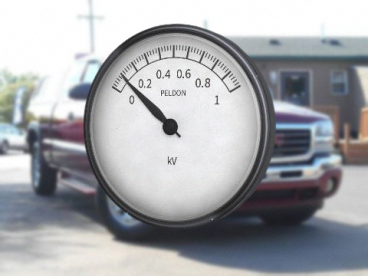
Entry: 0.1
